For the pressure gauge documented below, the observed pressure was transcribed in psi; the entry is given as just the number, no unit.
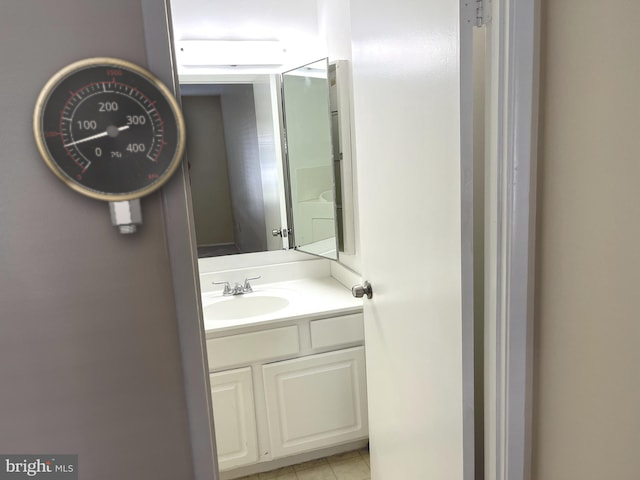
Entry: 50
